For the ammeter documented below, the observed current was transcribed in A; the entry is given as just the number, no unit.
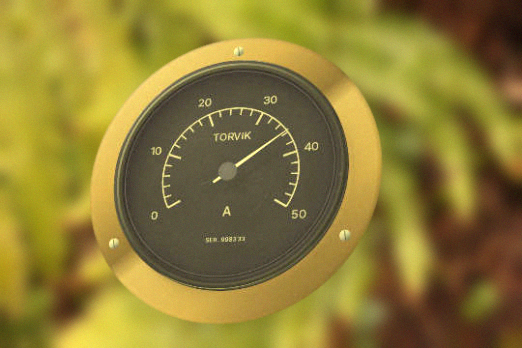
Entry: 36
